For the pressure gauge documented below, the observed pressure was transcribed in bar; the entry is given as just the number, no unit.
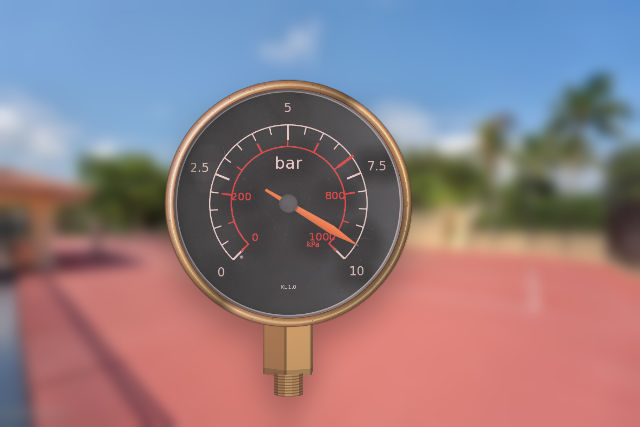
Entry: 9.5
